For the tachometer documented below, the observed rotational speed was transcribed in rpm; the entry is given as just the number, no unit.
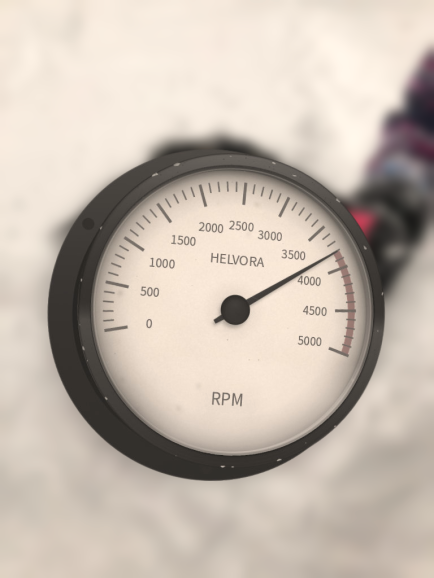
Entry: 3800
